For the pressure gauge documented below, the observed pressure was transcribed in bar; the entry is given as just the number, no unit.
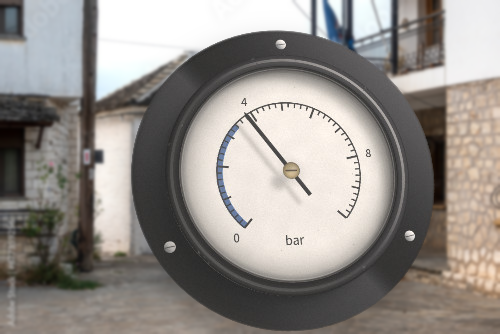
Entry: 3.8
